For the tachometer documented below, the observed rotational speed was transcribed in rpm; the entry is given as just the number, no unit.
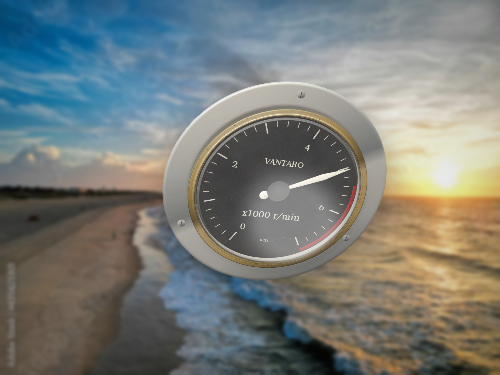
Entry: 5000
